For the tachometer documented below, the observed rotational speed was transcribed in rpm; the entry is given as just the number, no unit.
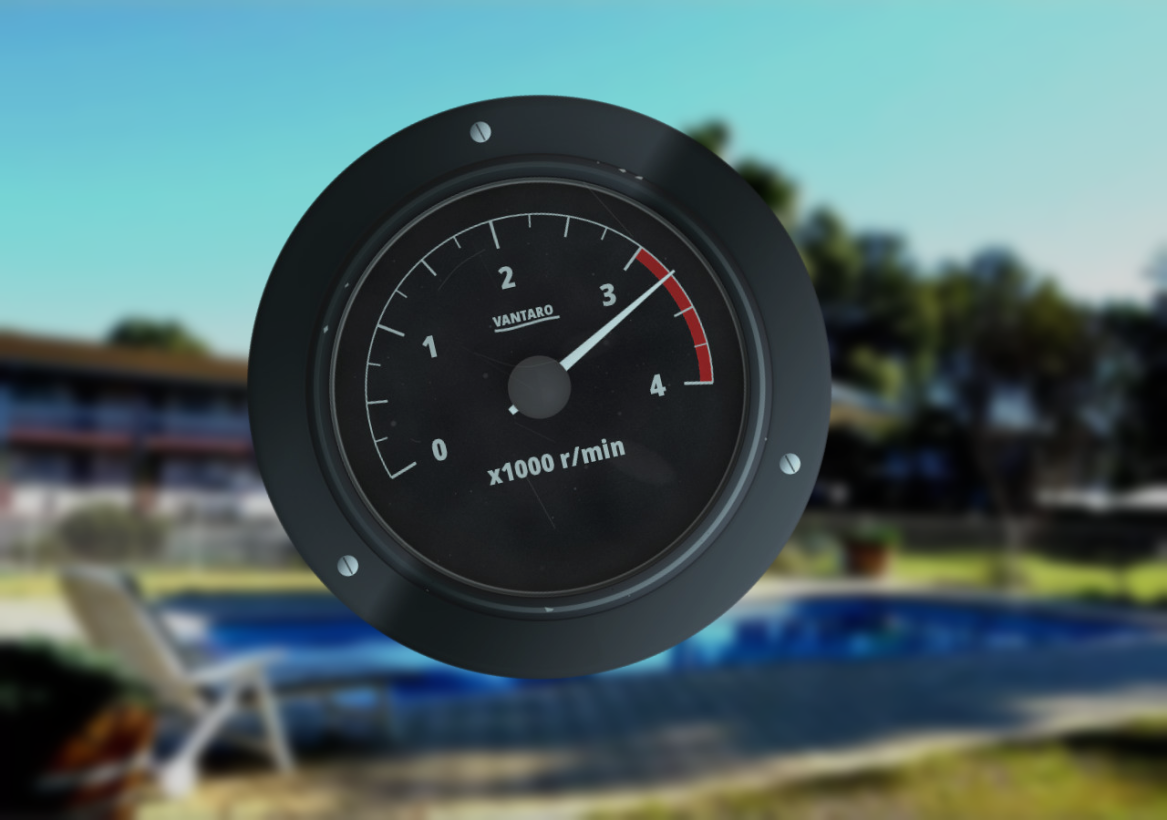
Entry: 3250
